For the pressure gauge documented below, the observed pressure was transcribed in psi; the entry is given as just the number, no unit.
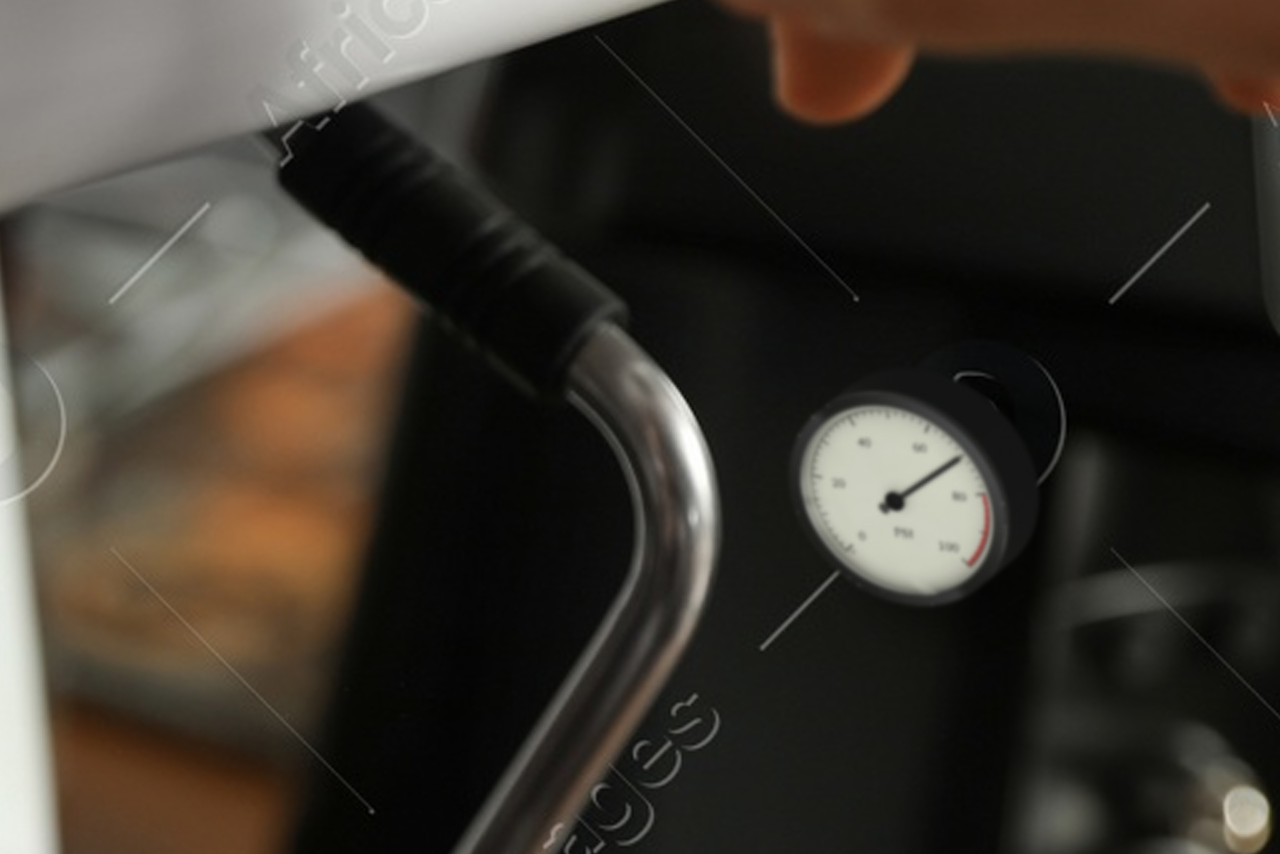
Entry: 70
